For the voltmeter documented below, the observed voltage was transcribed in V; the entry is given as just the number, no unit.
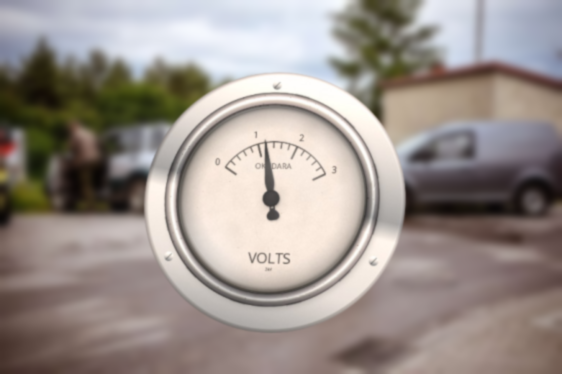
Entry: 1.2
